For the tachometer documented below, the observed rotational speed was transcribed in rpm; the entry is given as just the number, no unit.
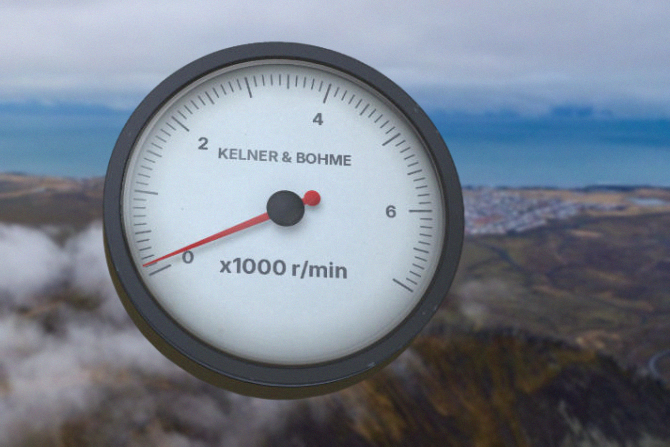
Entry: 100
